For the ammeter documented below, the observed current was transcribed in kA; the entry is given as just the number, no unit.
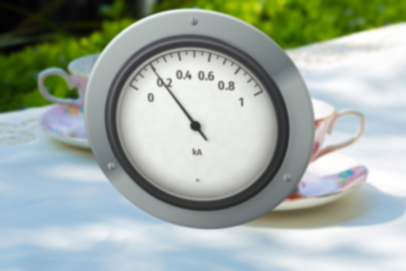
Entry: 0.2
